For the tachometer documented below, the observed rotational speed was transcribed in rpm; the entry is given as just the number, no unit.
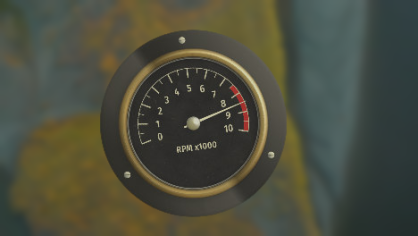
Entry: 8500
